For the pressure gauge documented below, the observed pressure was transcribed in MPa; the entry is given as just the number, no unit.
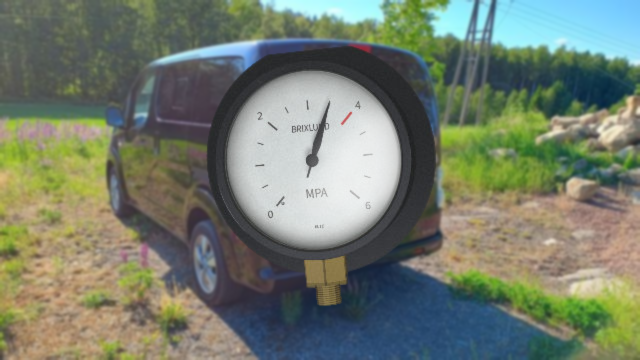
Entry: 3.5
